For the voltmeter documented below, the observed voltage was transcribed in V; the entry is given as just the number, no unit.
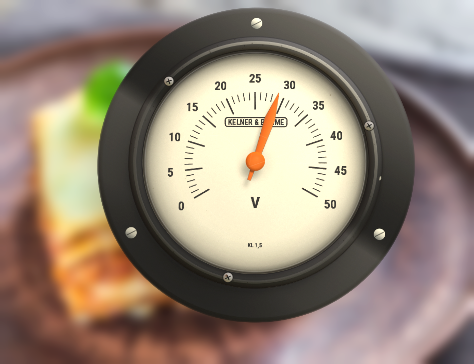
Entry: 29
